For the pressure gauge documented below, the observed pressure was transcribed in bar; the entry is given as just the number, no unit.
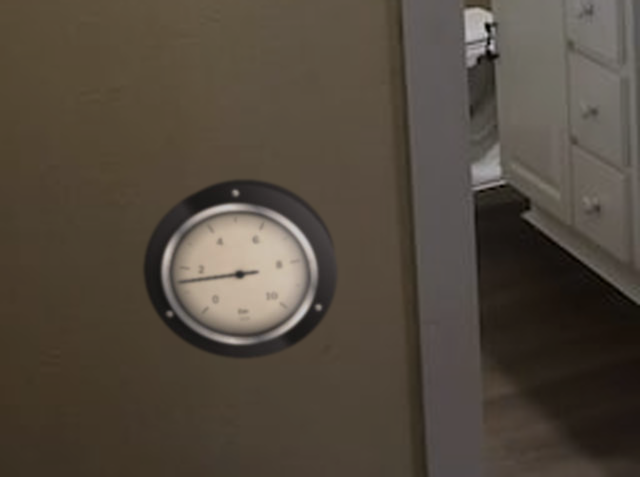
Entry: 1.5
